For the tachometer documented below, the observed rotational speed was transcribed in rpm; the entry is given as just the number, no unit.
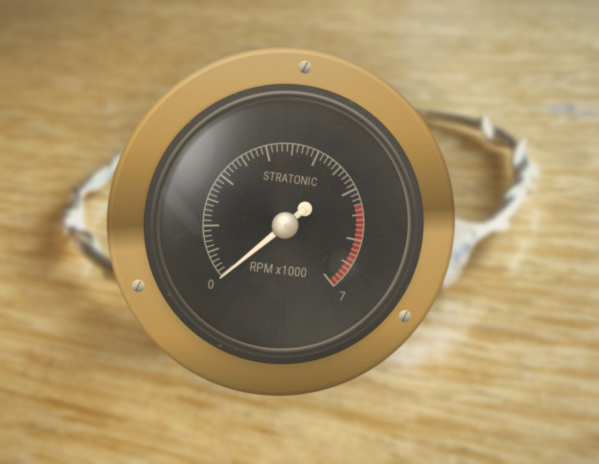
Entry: 0
